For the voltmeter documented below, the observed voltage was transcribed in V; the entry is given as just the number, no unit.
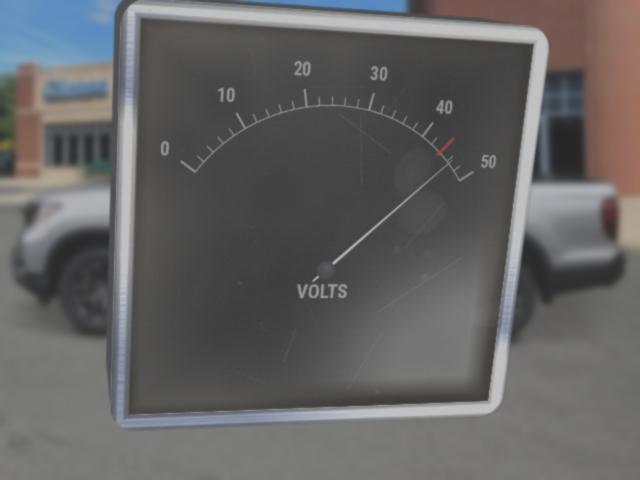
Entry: 46
